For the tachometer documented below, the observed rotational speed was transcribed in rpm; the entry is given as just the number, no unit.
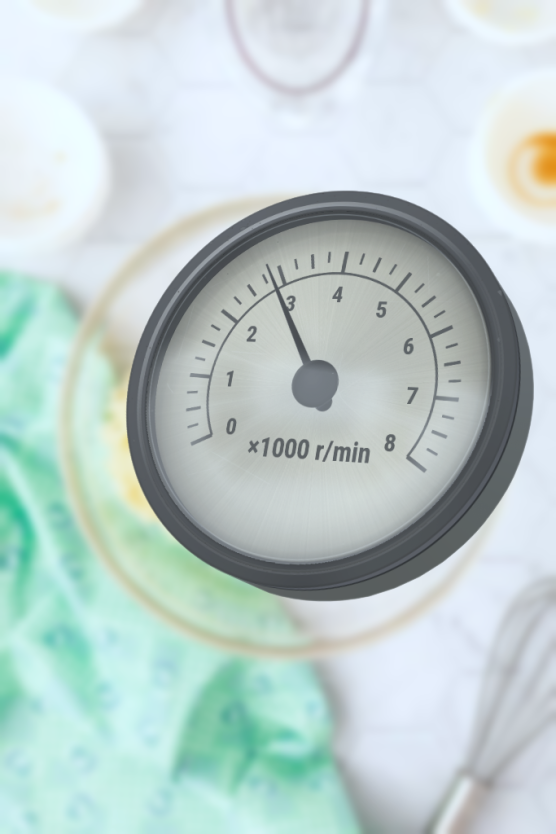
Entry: 2875
